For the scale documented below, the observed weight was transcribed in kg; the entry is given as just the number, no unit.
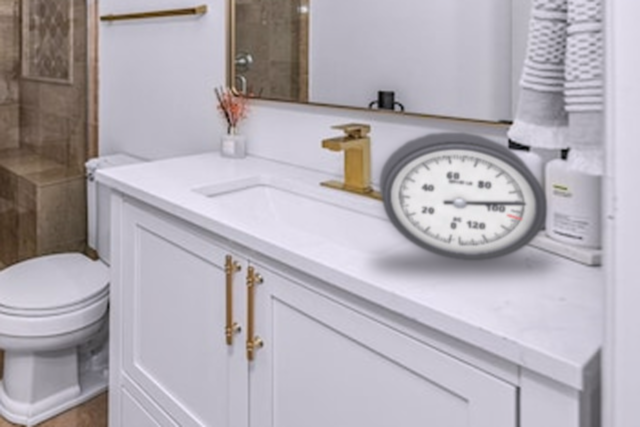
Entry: 95
